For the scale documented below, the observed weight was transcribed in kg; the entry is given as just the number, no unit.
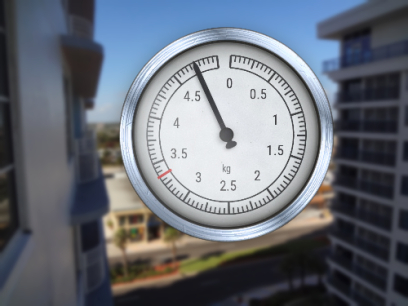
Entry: 4.75
